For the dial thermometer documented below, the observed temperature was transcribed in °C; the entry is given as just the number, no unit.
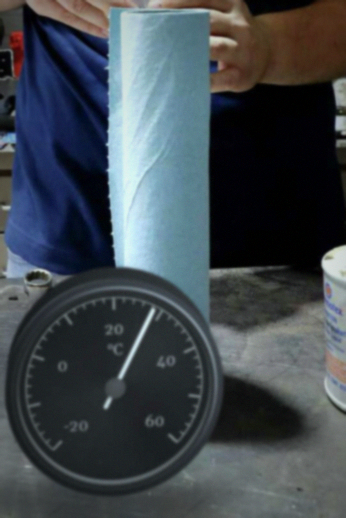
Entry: 28
